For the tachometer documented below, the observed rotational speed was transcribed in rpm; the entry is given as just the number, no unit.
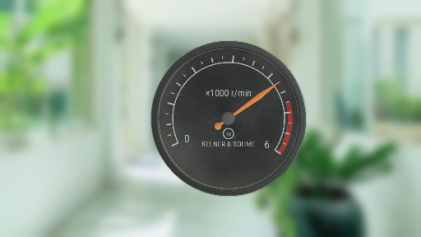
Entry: 4250
